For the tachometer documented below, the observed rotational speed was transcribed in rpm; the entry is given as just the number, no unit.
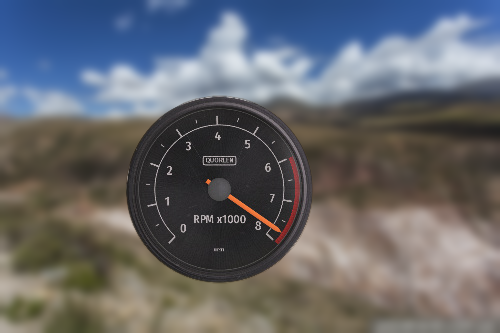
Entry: 7750
